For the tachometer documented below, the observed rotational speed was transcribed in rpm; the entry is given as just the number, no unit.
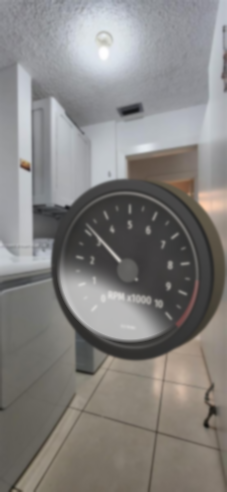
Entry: 3250
